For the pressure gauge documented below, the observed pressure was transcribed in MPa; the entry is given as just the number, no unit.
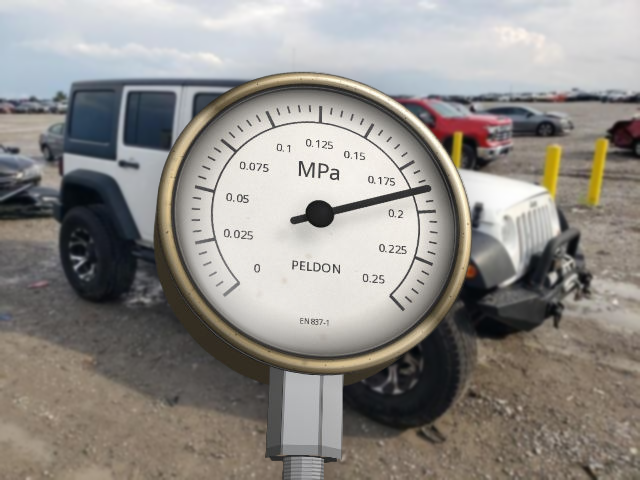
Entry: 0.19
